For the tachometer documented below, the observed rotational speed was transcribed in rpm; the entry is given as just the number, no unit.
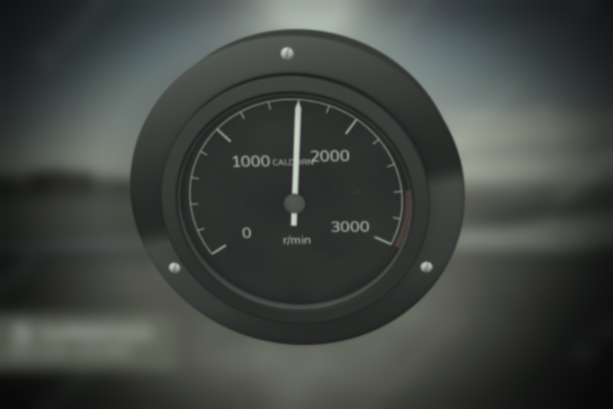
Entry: 1600
